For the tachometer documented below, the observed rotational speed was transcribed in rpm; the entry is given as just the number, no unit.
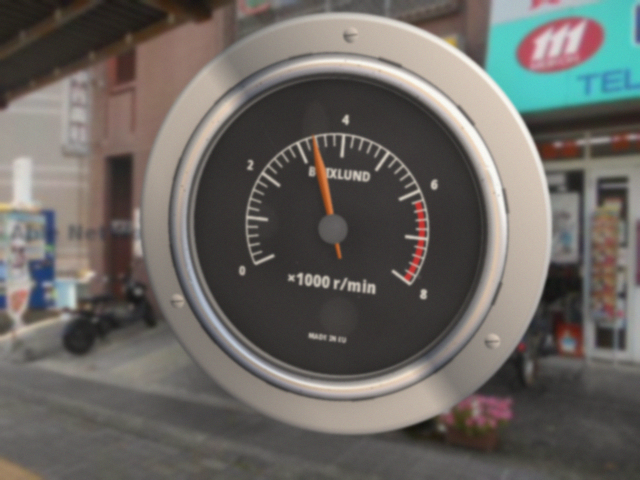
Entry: 3400
